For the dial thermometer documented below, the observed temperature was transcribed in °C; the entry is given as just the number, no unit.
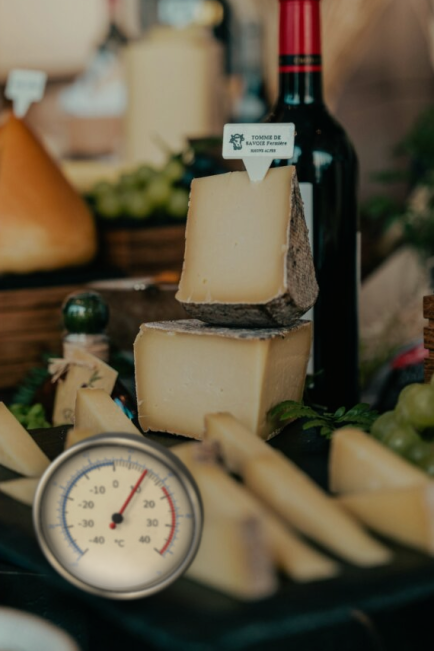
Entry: 10
